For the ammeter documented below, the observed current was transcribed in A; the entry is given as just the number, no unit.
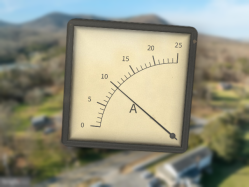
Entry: 10
